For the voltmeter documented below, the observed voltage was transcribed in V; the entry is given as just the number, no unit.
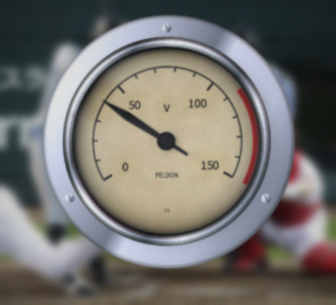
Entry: 40
